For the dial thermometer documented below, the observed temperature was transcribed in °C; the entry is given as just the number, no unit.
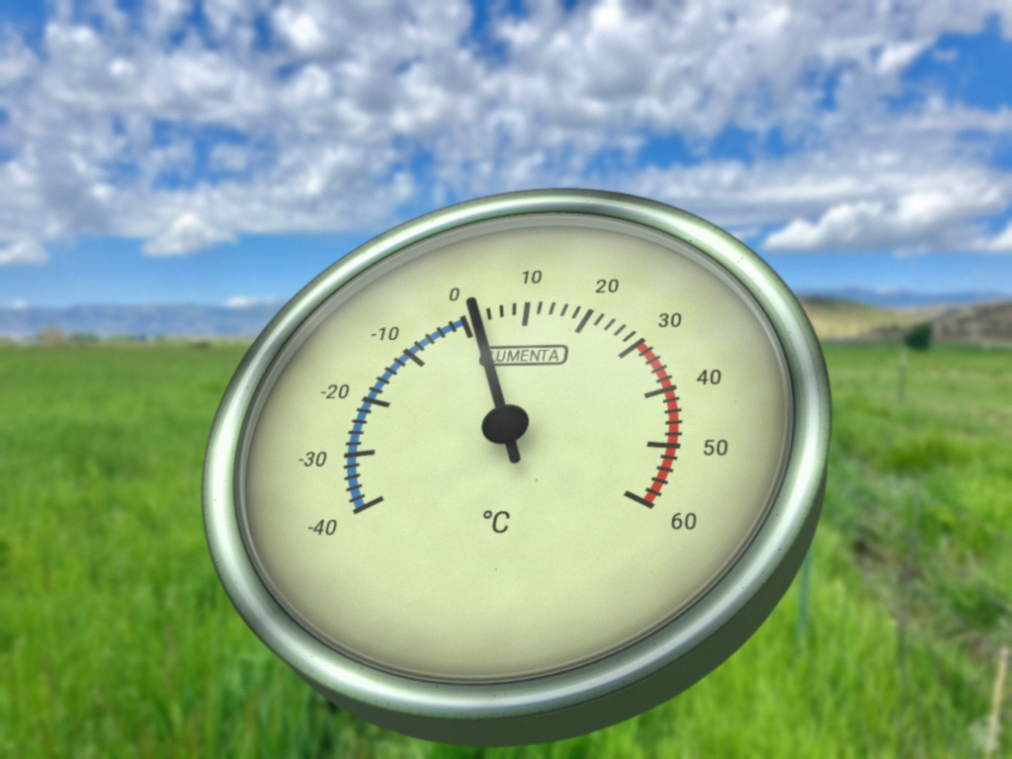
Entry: 2
